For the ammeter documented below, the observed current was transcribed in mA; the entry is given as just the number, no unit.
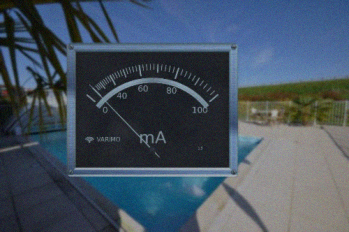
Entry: 20
